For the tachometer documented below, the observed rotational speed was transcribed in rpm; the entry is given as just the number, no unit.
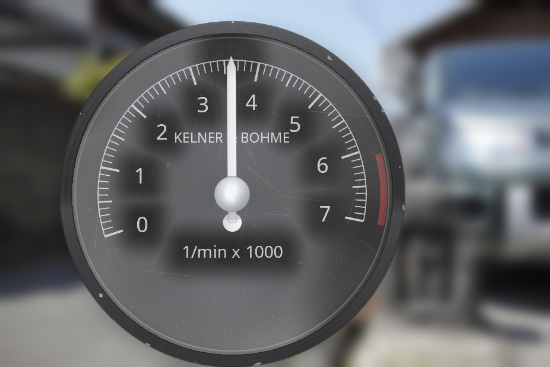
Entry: 3600
